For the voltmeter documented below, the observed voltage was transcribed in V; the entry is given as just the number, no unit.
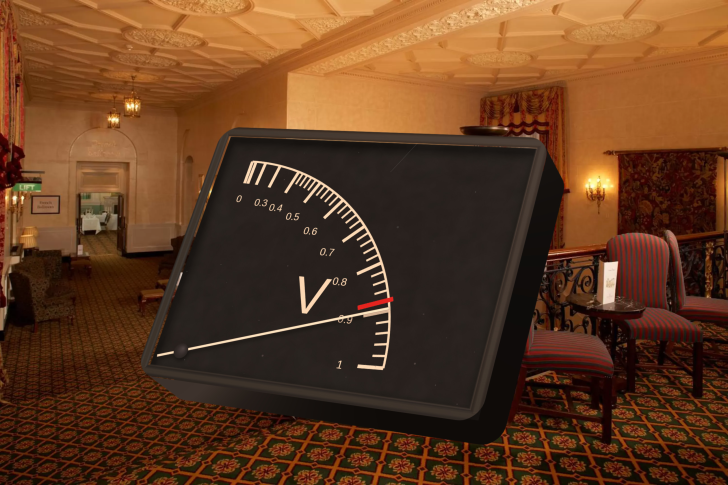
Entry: 0.9
